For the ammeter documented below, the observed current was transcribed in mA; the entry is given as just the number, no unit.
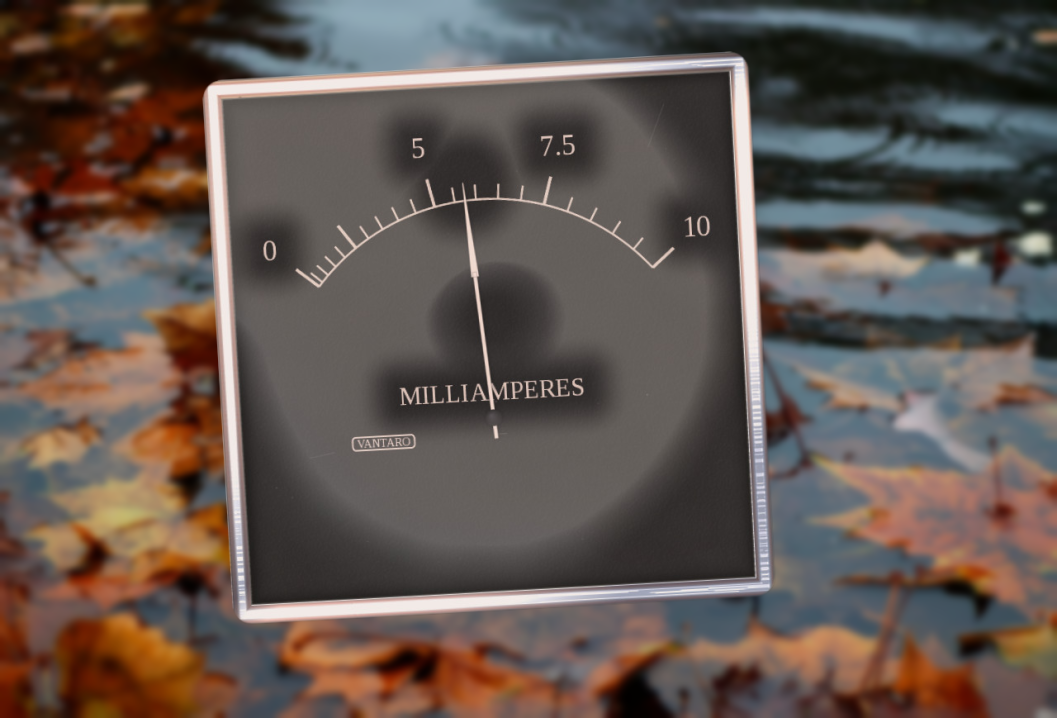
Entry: 5.75
